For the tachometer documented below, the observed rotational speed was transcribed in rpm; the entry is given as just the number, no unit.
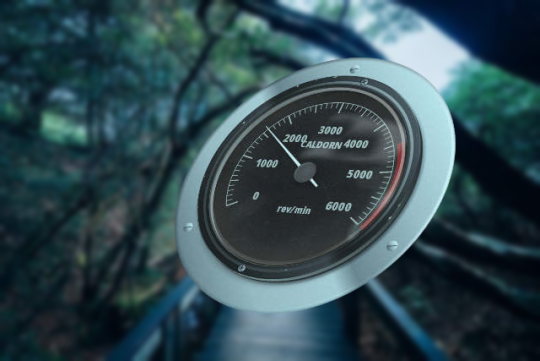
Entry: 1600
